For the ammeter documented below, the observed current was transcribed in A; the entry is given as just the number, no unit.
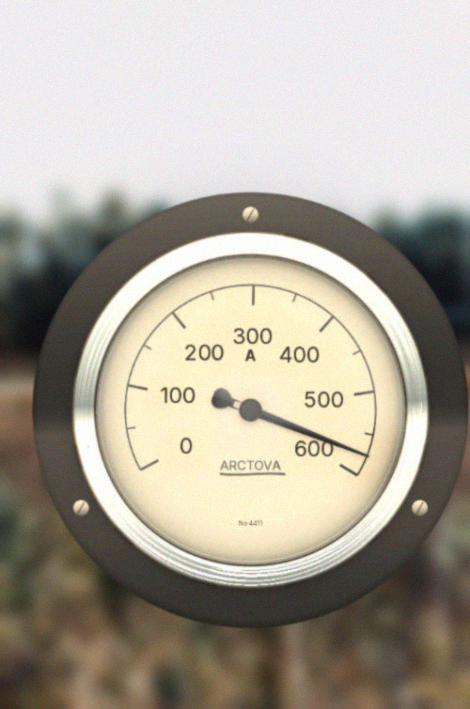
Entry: 575
